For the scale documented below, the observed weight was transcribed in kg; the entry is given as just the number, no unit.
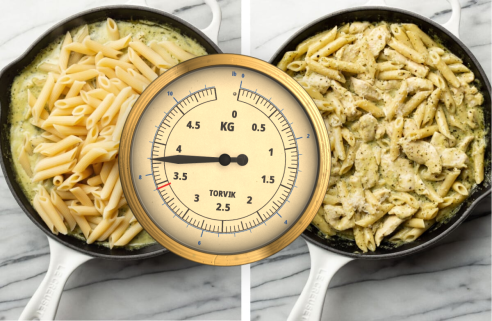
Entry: 3.8
